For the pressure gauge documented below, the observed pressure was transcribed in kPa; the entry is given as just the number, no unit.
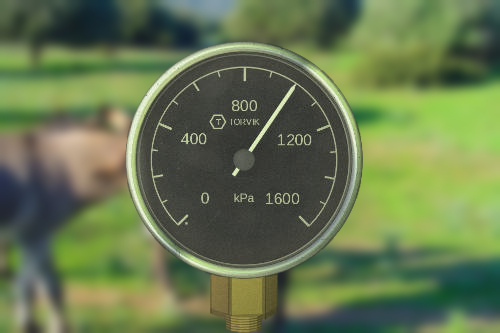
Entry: 1000
